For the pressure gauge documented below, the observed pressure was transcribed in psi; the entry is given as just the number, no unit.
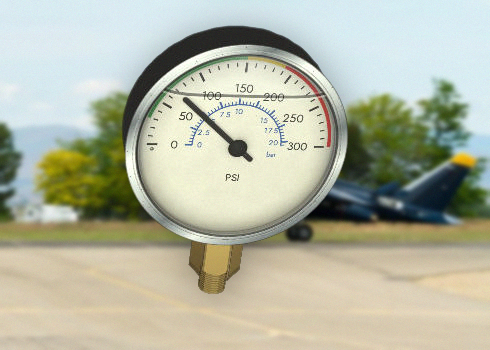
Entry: 70
